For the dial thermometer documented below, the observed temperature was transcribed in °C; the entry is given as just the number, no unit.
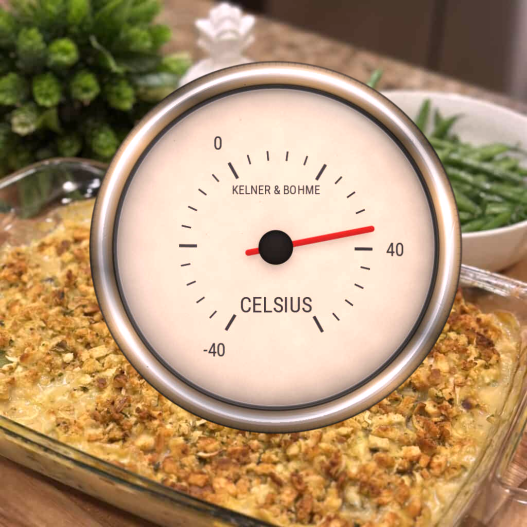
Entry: 36
